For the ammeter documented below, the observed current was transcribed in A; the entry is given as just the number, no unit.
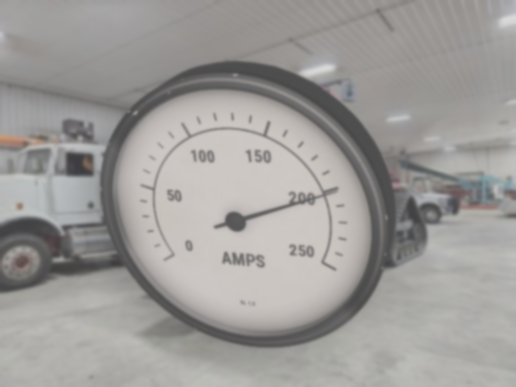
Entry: 200
